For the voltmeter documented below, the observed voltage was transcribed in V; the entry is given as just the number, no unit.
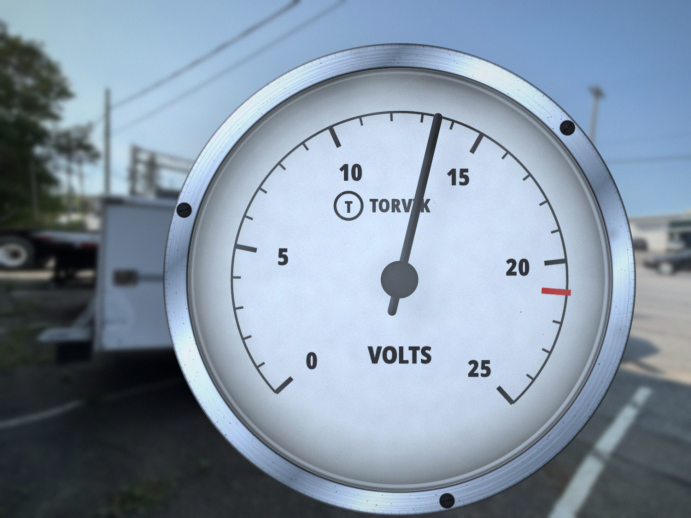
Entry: 13.5
